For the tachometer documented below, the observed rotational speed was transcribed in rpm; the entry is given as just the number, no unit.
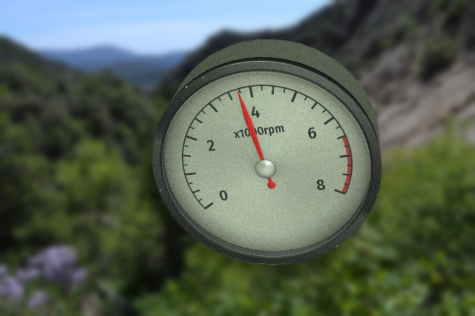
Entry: 3750
